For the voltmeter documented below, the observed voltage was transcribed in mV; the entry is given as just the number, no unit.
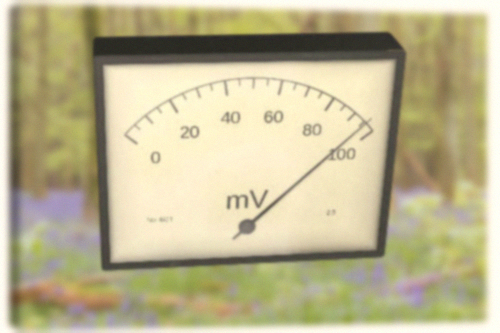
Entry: 95
